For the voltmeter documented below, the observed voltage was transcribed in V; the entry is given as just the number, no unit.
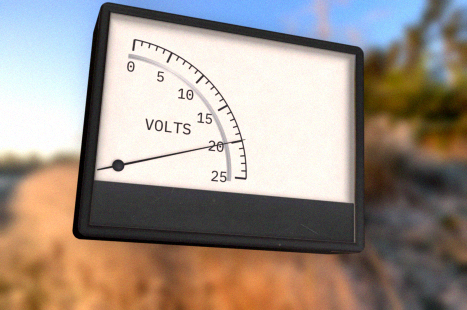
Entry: 20
